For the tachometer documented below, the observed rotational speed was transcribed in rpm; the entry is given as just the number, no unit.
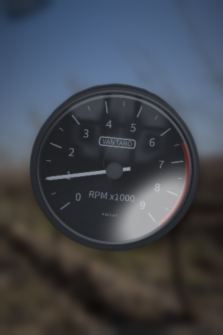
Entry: 1000
